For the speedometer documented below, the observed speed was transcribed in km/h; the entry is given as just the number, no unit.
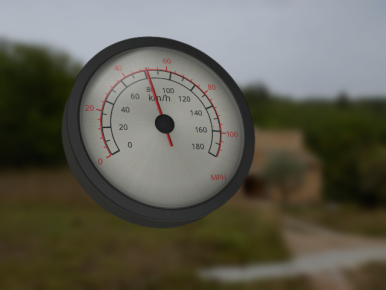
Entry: 80
